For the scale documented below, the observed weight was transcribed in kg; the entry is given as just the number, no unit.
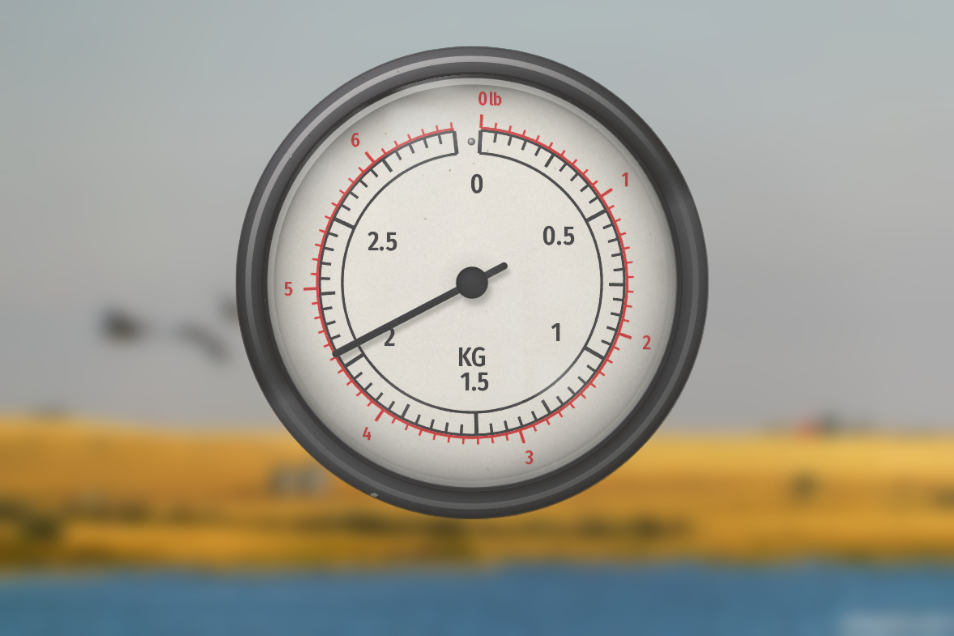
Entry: 2.05
